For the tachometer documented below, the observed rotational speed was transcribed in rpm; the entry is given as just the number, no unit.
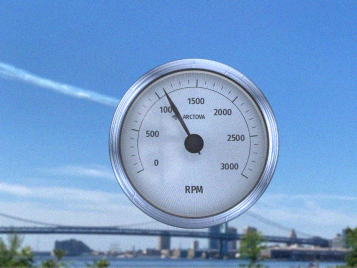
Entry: 1100
